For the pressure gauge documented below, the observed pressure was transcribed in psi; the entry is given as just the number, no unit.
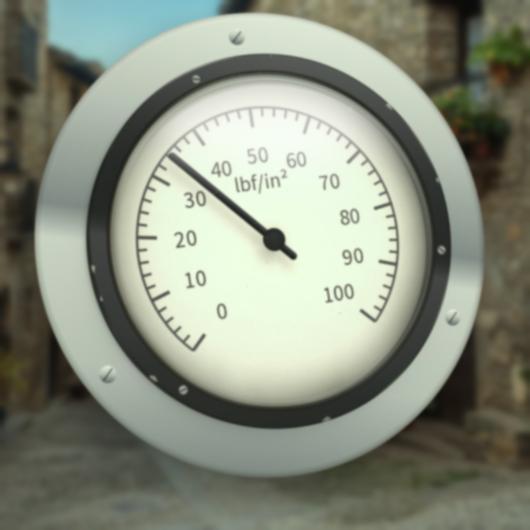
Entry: 34
